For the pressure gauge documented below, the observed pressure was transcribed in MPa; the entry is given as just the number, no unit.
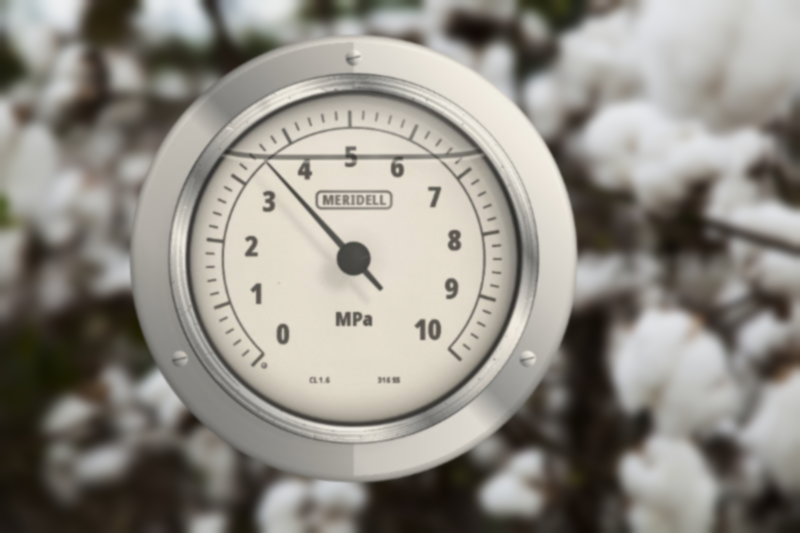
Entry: 3.5
